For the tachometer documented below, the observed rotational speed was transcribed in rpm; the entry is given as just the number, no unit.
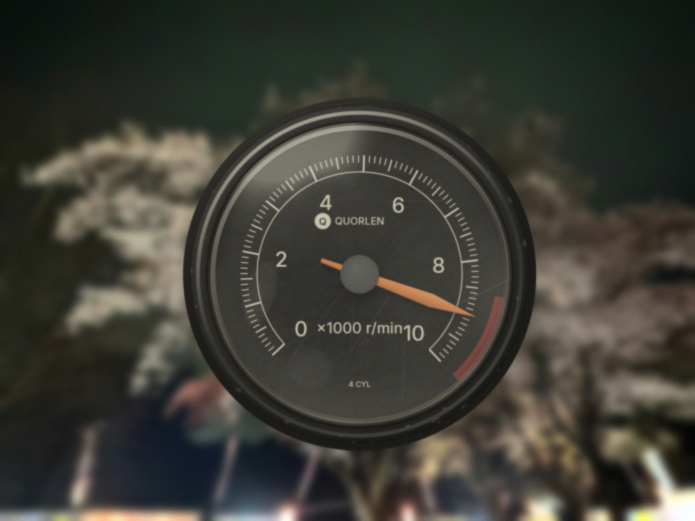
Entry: 9000
